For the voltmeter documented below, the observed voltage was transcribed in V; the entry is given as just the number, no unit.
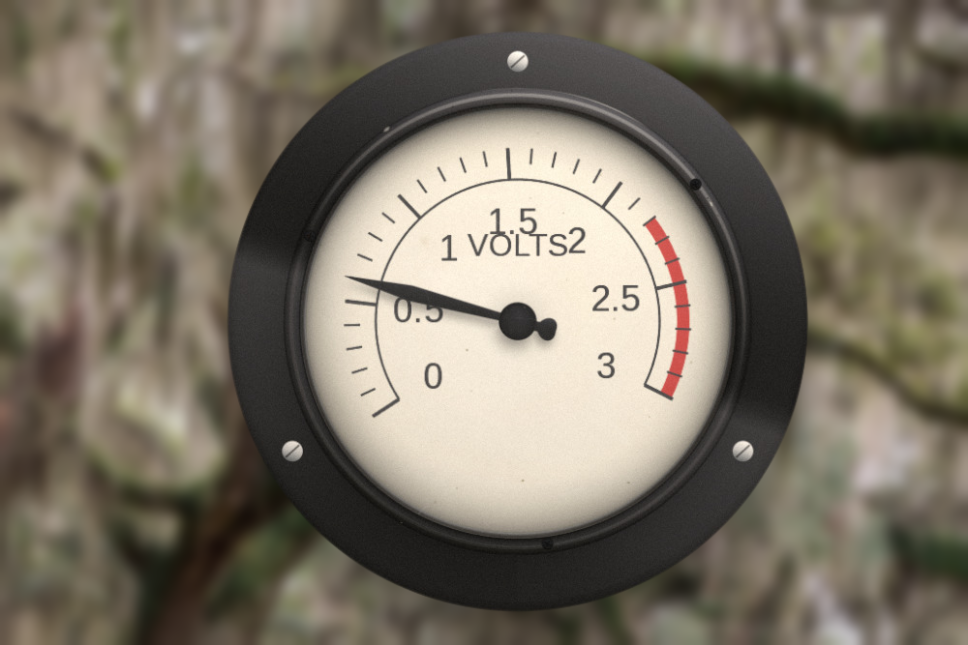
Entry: 0.6
